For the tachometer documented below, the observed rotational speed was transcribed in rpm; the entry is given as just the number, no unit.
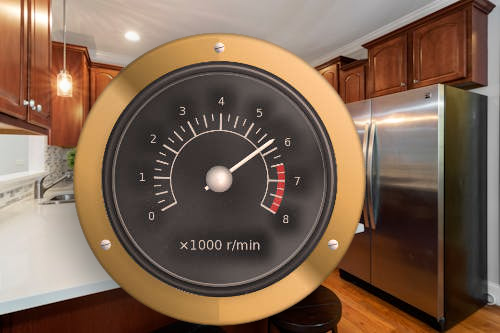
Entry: 5750
